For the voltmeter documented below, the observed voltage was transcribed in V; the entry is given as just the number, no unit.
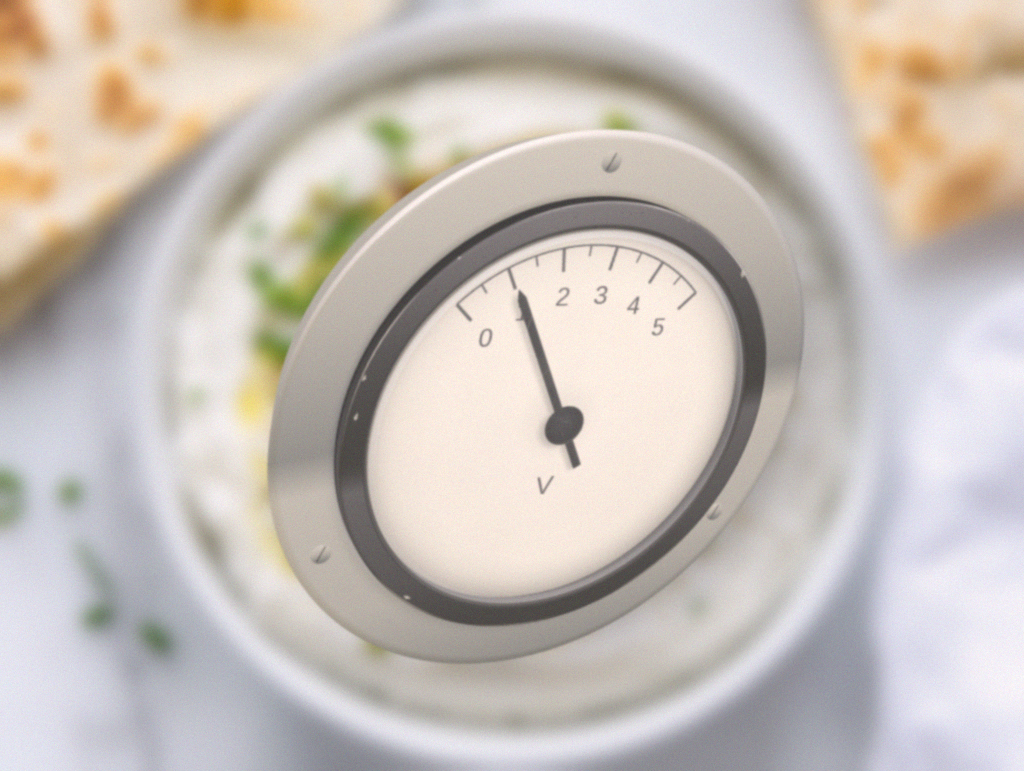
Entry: 1
